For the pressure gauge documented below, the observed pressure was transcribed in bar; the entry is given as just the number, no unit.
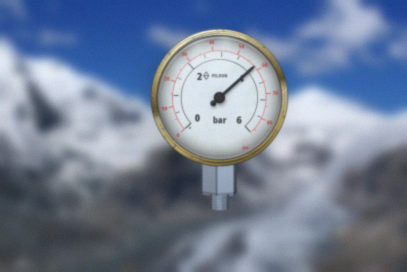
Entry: 4
